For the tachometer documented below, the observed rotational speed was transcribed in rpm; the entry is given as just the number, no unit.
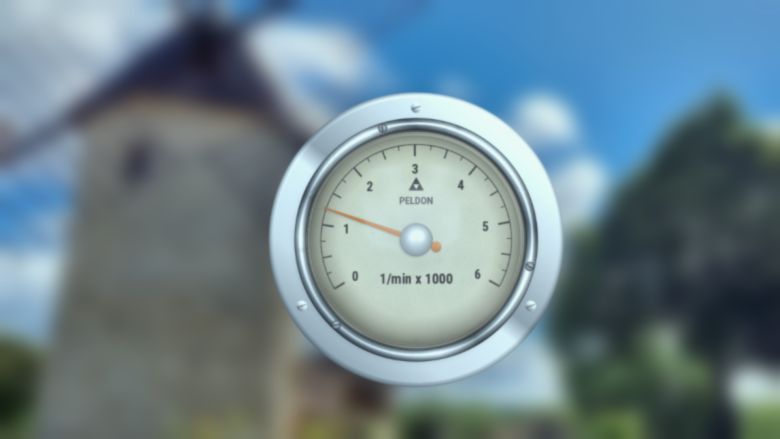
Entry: 1250
